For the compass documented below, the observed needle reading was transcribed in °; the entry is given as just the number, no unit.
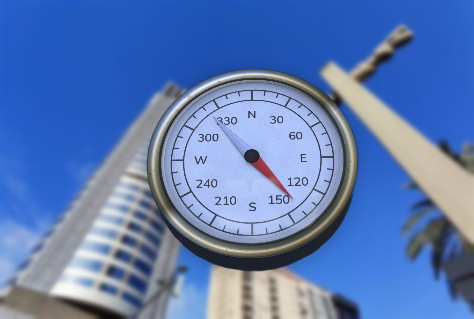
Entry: 140
